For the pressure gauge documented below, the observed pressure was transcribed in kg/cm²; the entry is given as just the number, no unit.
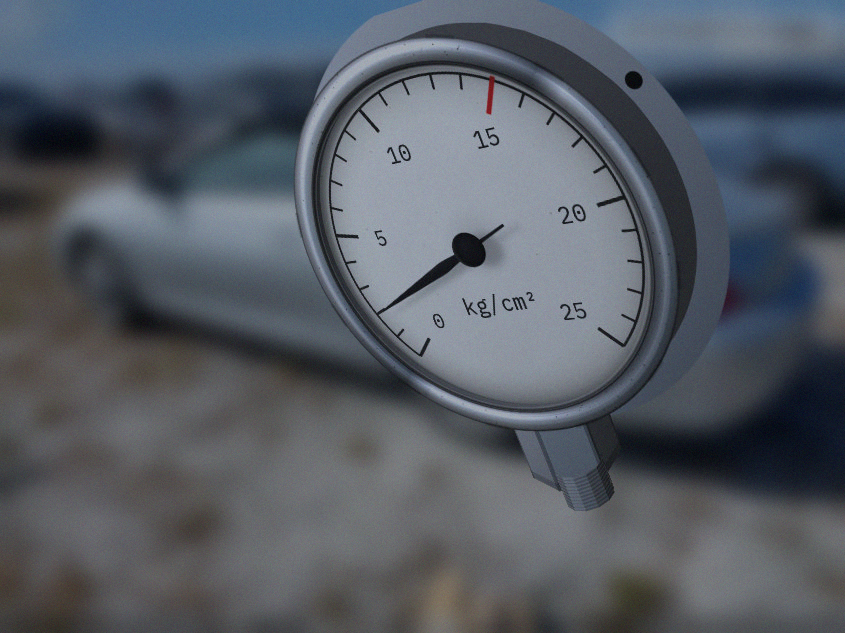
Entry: 2
